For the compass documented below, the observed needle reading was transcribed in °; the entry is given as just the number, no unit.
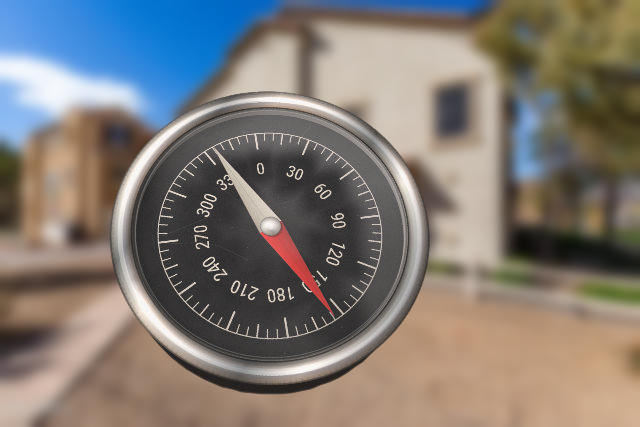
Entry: 155
